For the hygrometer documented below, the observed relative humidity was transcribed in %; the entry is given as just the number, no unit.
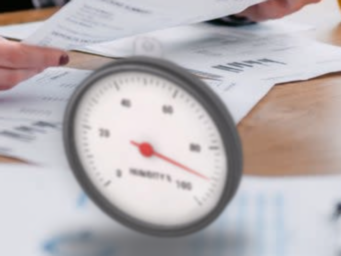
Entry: 90
